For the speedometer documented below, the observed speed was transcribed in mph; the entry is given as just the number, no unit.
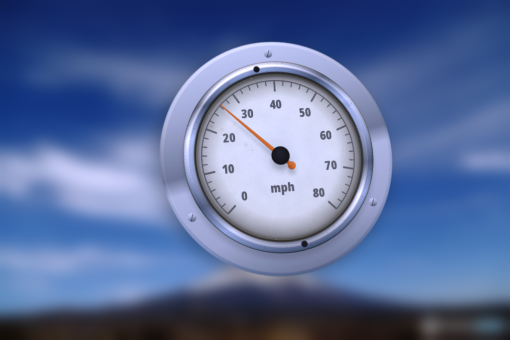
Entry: 26
